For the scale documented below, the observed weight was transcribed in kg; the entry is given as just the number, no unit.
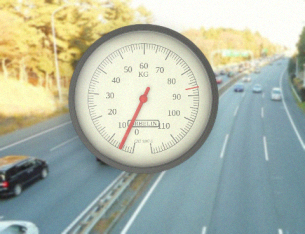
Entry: 5
